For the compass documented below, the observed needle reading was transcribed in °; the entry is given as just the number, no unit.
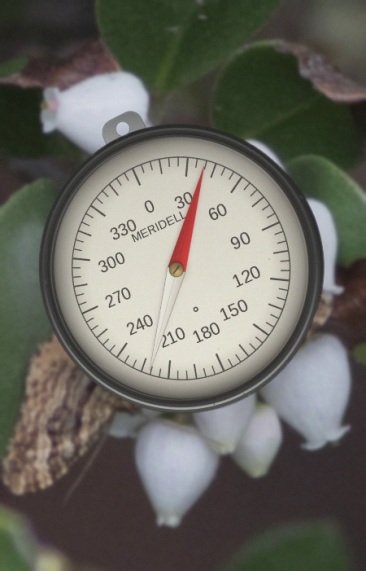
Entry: 40
